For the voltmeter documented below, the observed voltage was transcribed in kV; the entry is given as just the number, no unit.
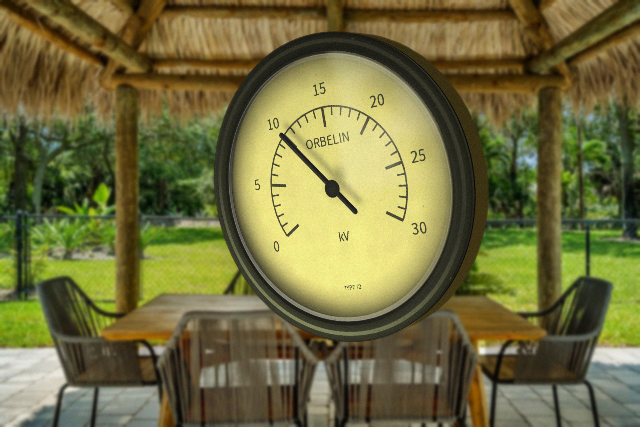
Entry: 10
